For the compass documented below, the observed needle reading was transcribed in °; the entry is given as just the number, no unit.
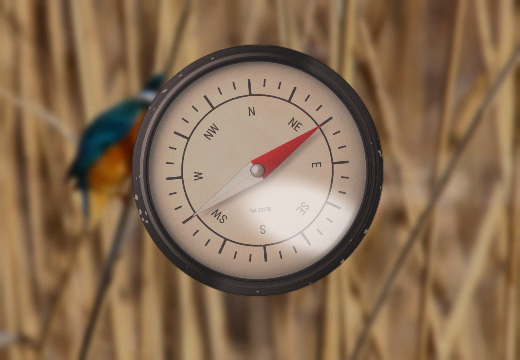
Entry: 60
